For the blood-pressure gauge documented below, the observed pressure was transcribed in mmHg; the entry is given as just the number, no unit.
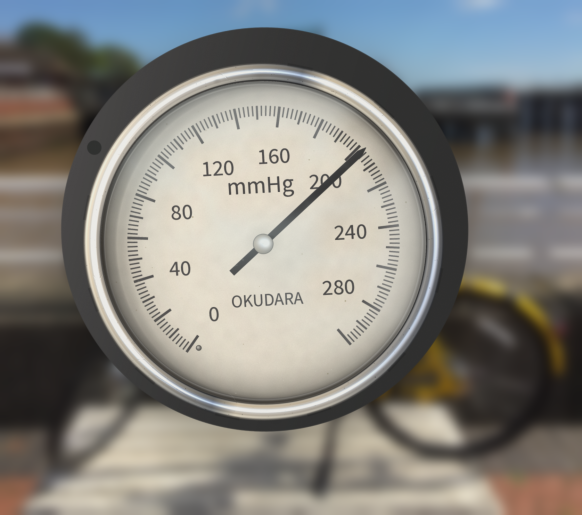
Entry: 202
